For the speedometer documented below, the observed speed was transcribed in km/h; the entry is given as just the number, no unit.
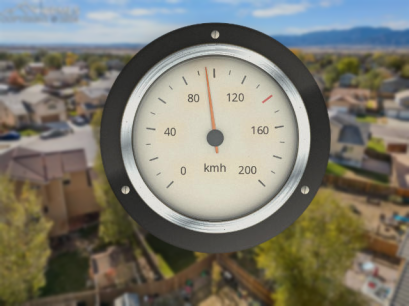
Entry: 95
